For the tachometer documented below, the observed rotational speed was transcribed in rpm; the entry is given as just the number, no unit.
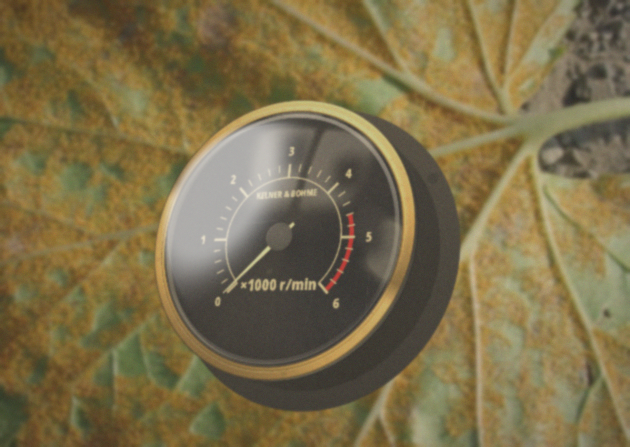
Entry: 0
